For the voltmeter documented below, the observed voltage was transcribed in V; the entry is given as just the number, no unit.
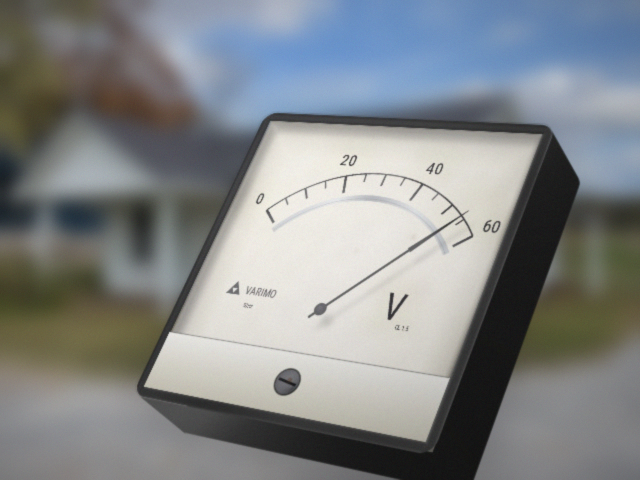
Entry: 55
